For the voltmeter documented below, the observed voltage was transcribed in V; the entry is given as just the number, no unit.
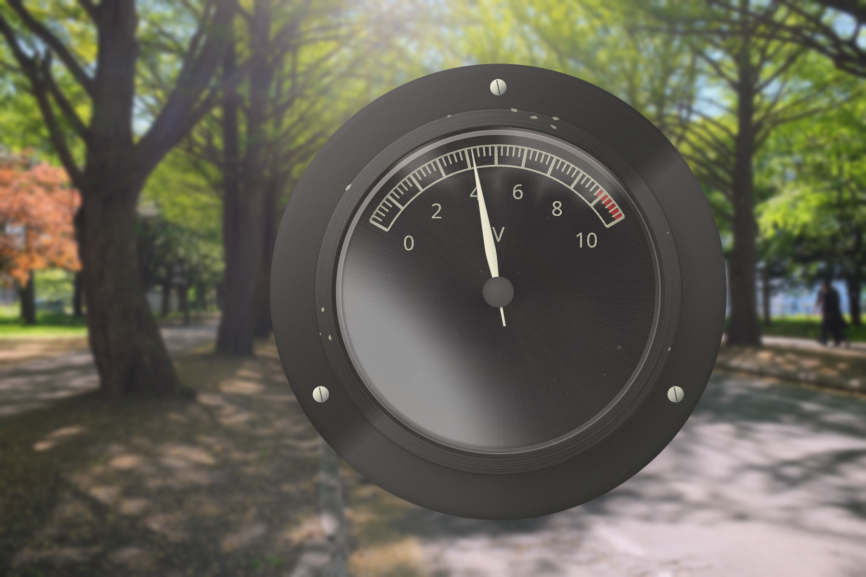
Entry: 4.2
